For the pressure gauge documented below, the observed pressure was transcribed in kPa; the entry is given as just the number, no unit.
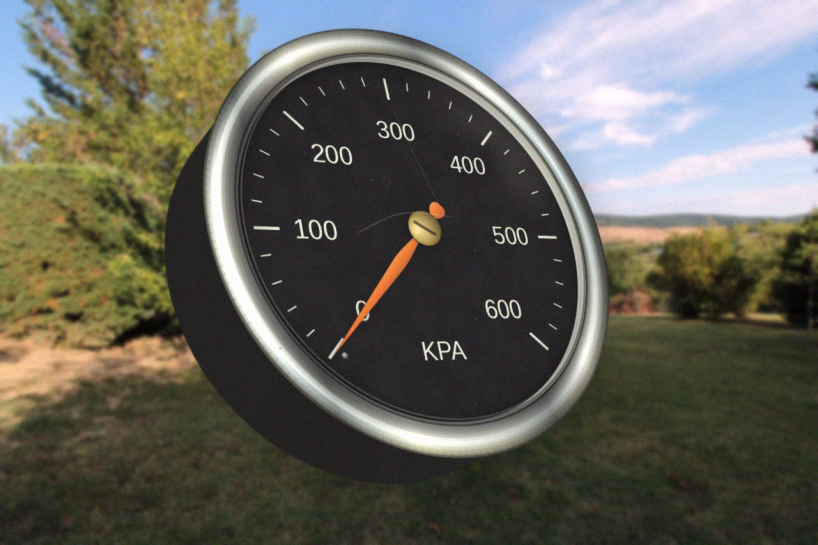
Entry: 0
